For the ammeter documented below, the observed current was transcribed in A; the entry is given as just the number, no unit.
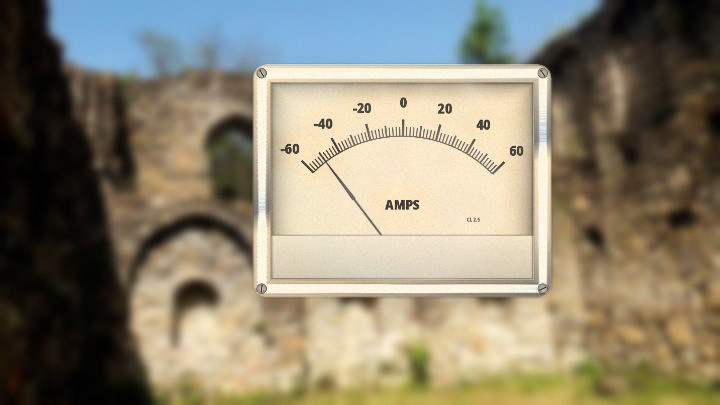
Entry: -50
